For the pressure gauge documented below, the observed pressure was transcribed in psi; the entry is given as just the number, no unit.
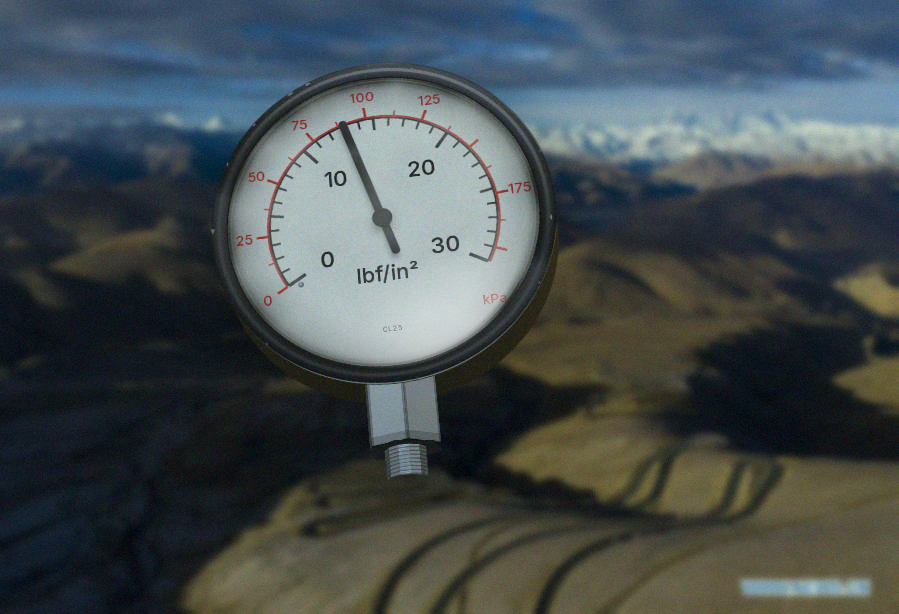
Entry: 13
